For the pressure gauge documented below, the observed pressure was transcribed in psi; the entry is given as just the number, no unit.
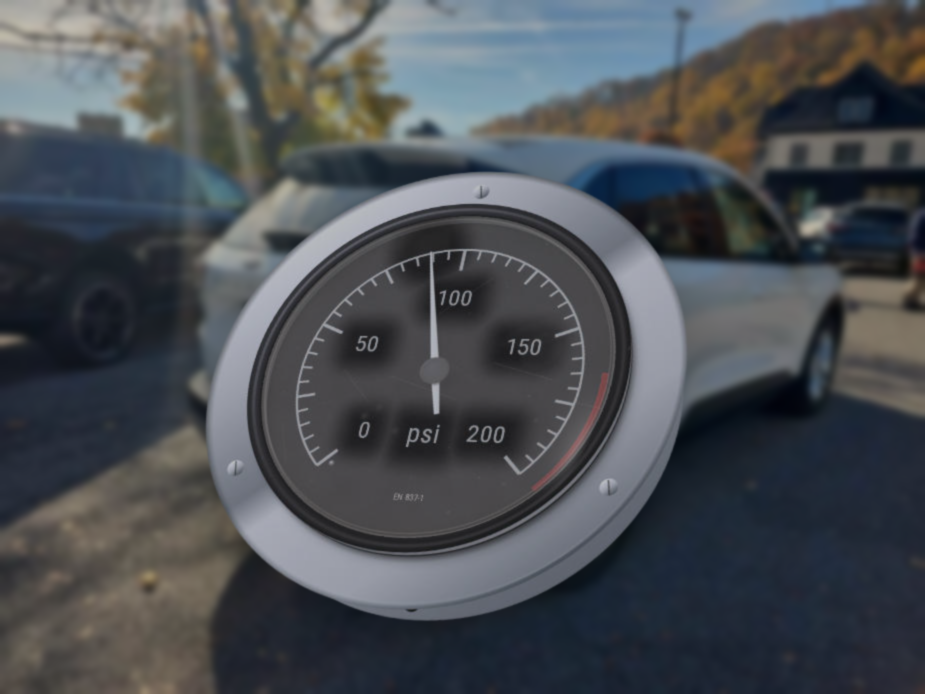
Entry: 90
